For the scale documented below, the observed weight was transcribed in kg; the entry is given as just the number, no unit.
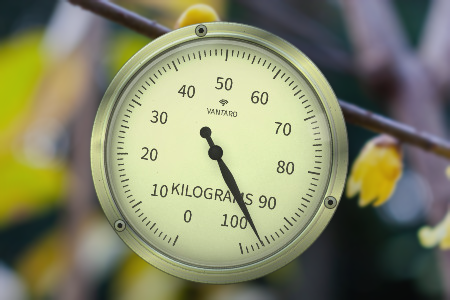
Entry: 96
